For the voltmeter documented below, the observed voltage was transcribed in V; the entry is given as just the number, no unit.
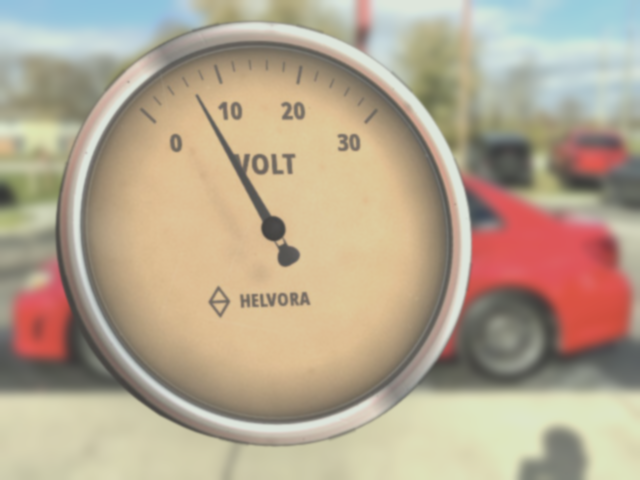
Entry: 6
